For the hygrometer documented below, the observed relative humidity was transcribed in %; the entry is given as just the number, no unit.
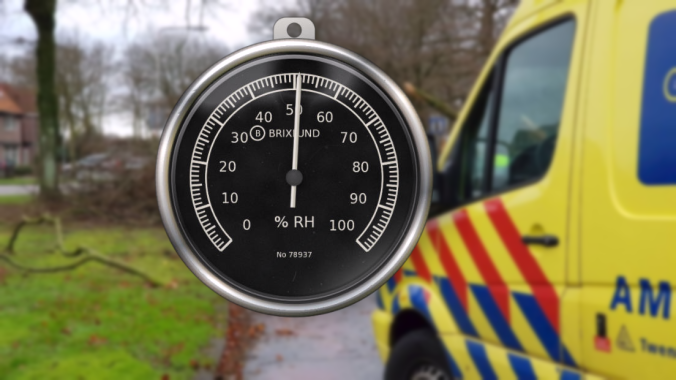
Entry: 51
